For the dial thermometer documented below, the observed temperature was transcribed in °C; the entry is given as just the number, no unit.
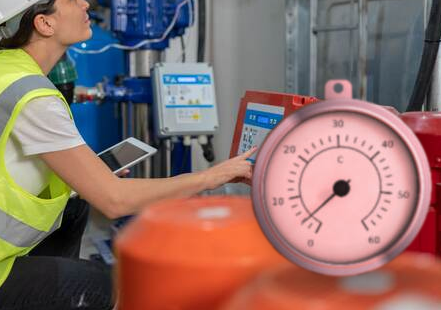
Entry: 4
